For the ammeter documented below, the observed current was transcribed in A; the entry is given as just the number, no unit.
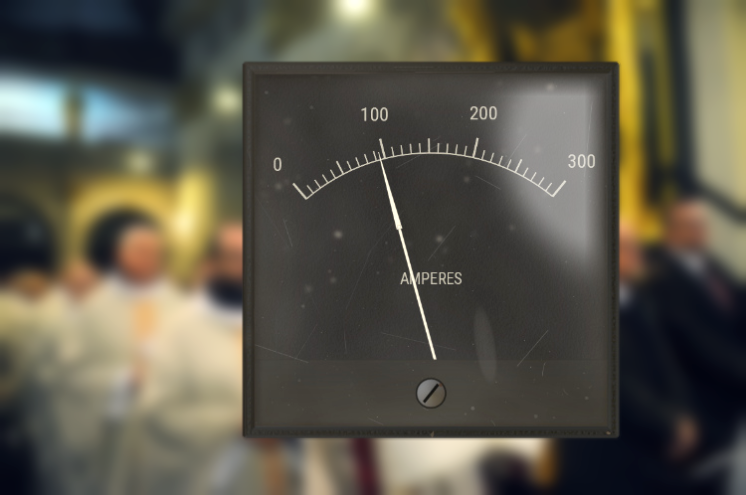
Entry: 95
